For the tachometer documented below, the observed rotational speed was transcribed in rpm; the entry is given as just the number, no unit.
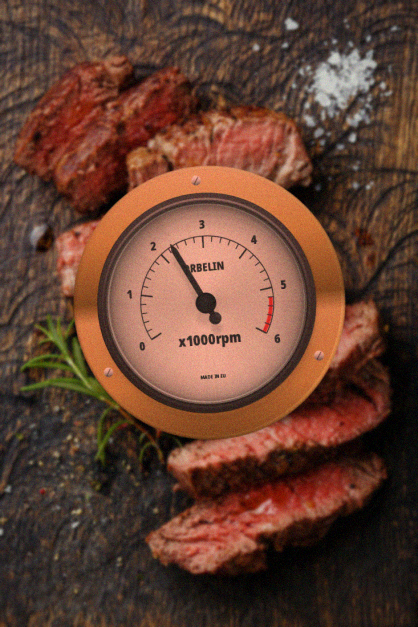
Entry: 2300
